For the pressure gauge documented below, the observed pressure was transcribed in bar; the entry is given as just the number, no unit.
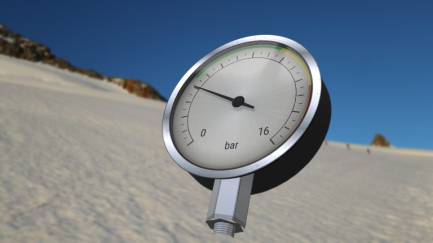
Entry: 4
